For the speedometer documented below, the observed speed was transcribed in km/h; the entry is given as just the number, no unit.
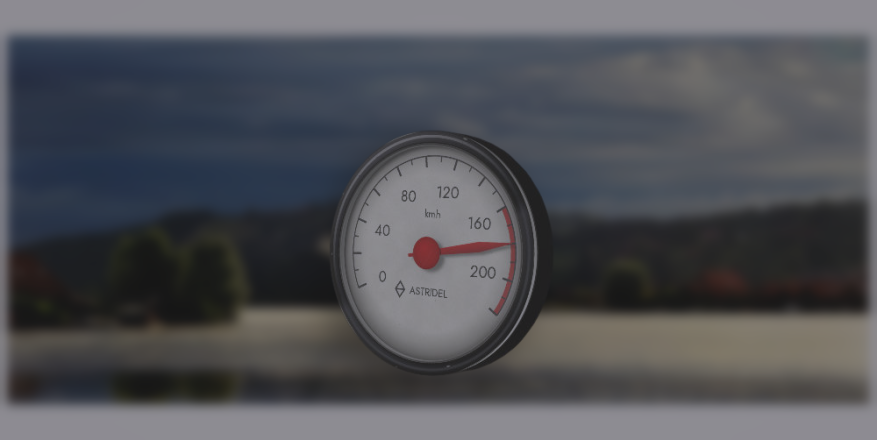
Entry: 180
